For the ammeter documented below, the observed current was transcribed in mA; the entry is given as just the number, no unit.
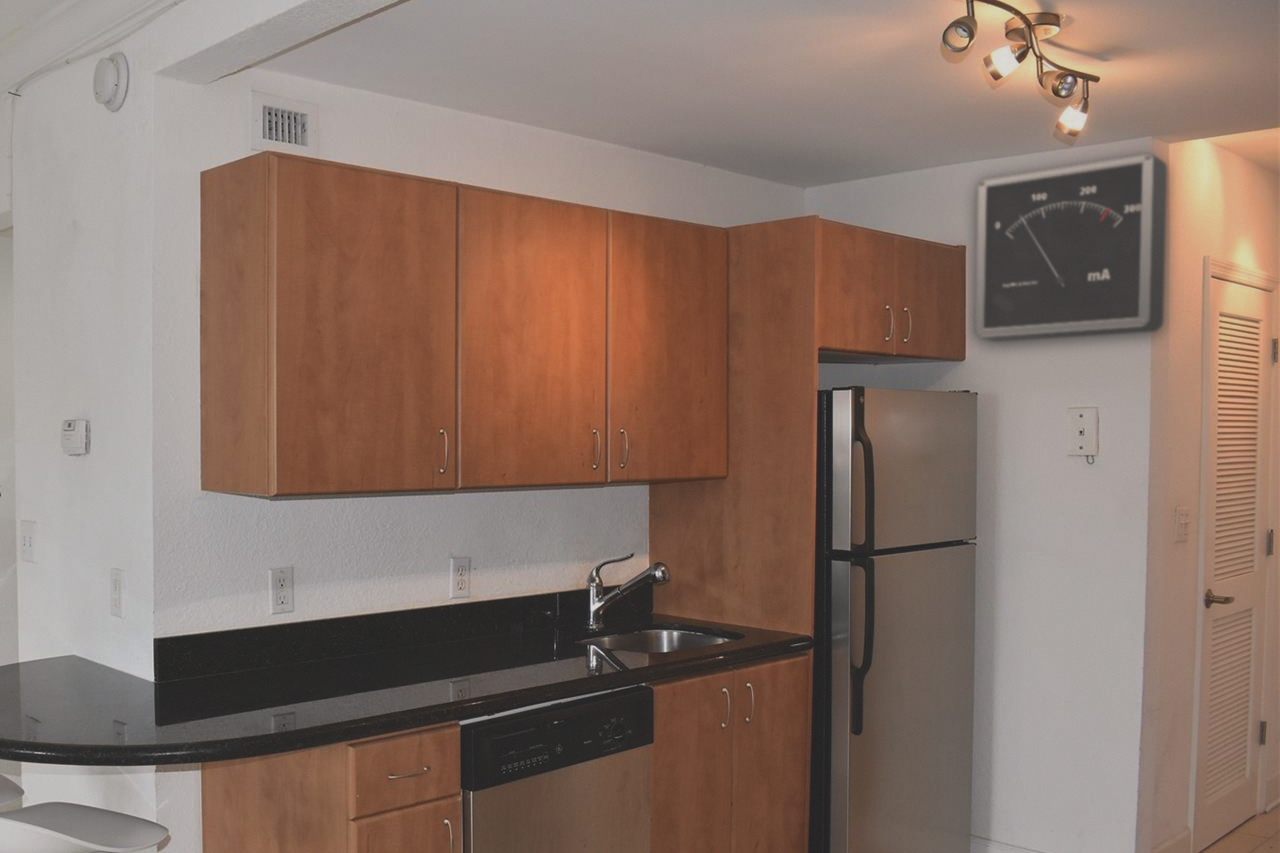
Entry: 50
